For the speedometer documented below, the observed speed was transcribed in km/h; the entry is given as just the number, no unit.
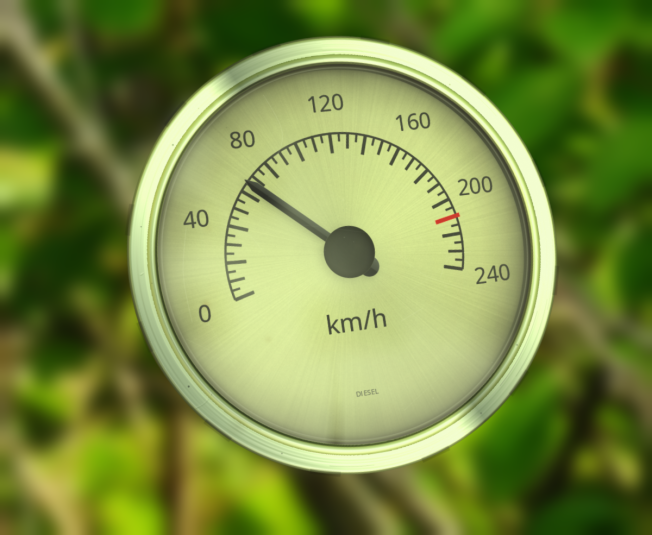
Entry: 65
